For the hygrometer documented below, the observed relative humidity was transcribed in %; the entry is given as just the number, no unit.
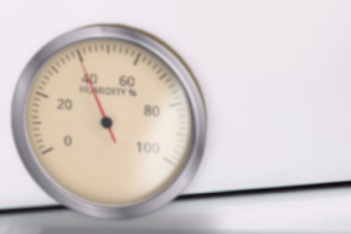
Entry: 40
